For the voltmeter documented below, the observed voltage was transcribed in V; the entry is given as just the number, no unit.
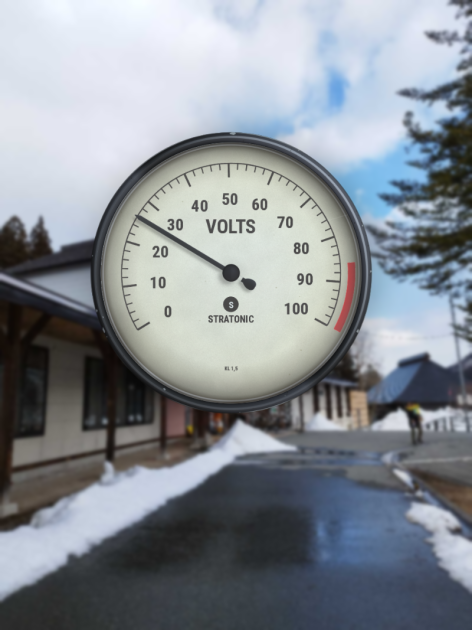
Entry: 26
